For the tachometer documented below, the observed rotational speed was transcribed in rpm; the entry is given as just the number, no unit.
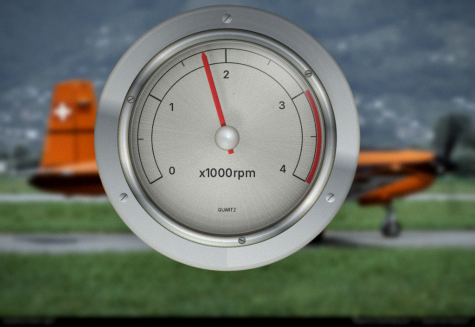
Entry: 1750
